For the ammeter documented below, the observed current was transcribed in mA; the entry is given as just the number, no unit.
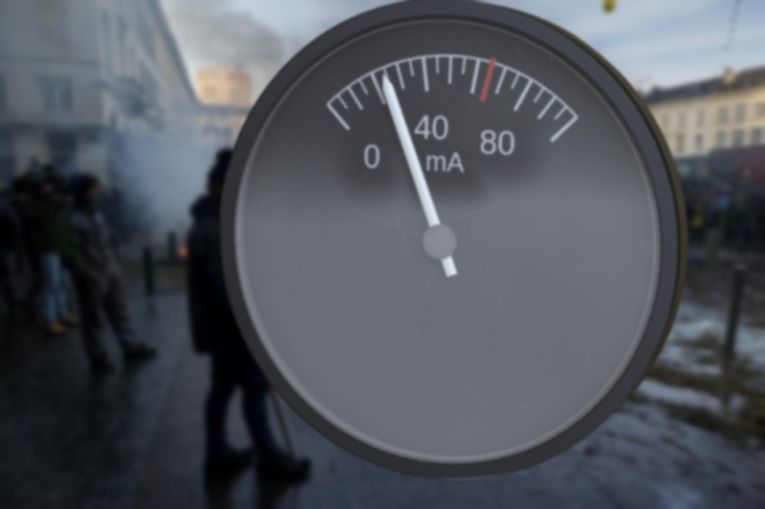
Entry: 25
